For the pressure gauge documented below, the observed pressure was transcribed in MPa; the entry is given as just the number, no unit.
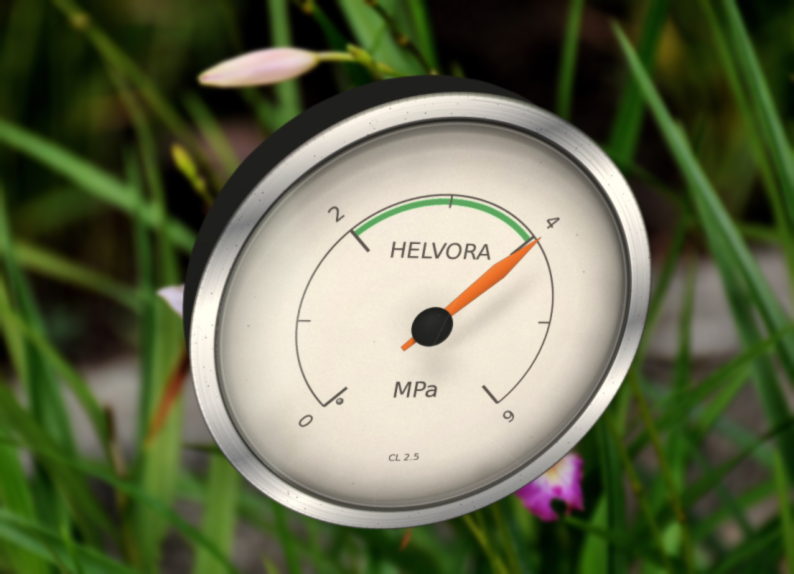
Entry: 4
